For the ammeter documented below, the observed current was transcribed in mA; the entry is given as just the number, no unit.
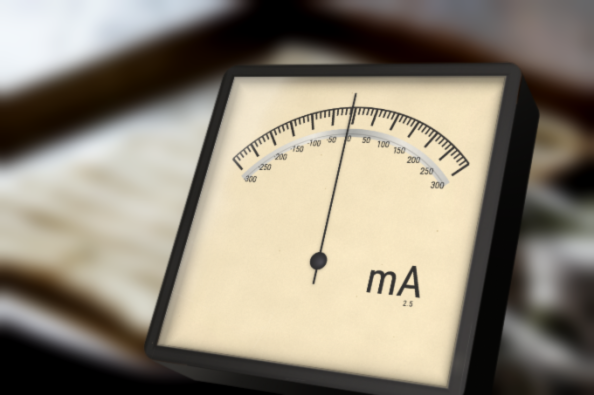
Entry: 0
